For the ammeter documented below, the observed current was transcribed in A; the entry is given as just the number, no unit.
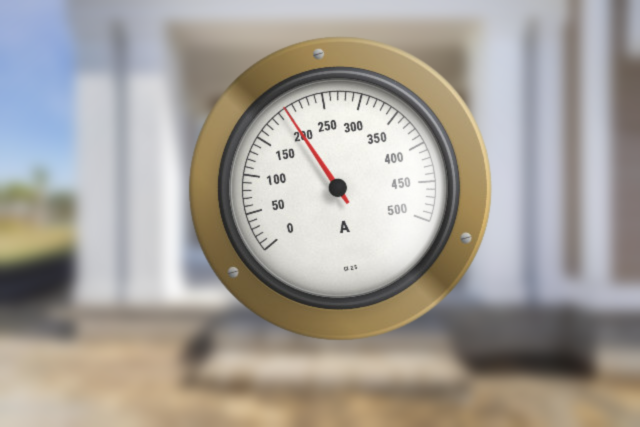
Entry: 200
